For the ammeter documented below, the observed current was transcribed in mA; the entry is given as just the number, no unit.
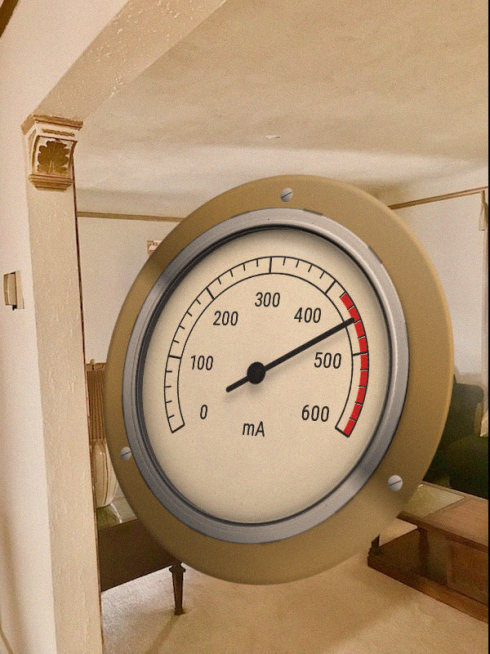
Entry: 460
